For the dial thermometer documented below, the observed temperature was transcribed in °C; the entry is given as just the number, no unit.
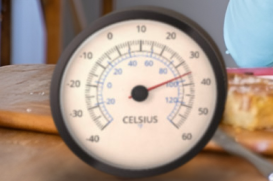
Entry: 35
